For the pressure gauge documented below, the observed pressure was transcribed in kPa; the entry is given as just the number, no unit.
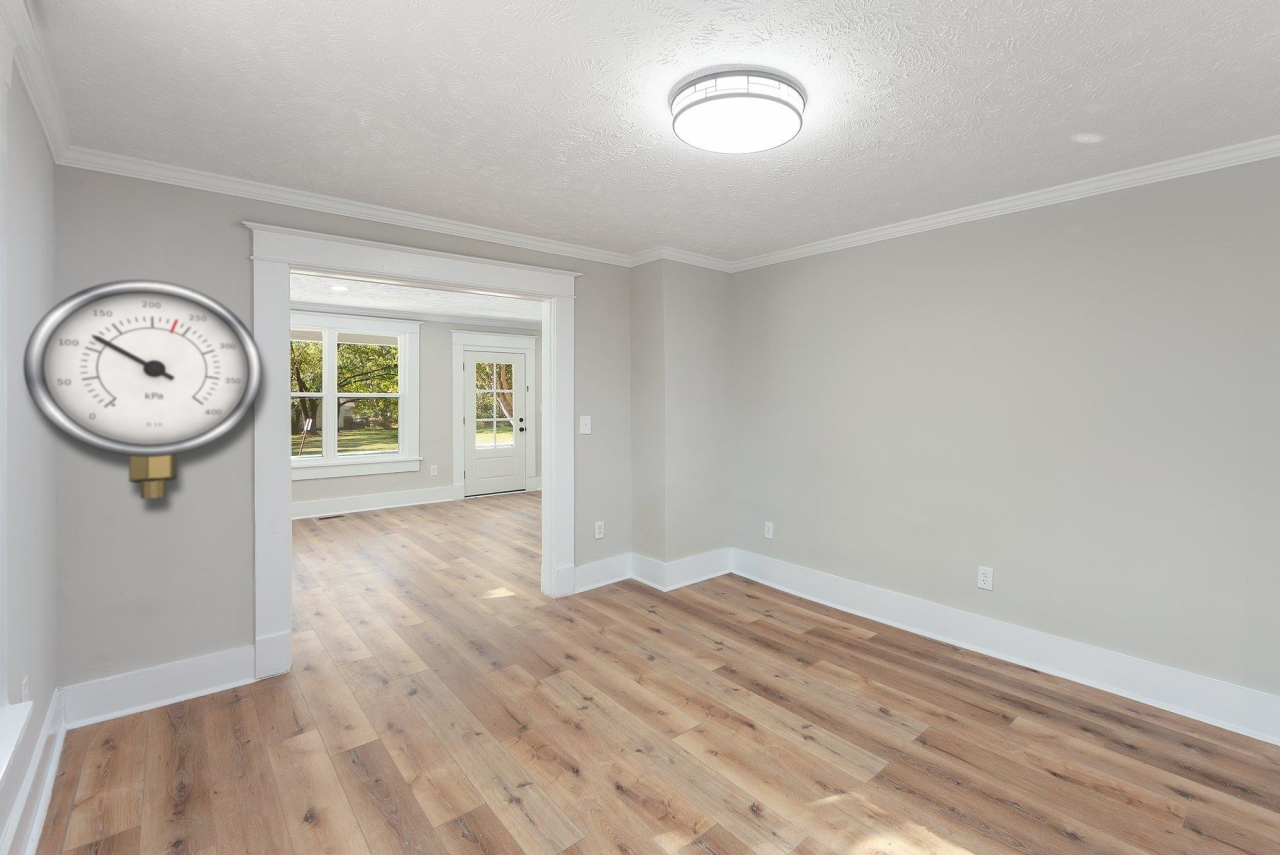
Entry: 120
